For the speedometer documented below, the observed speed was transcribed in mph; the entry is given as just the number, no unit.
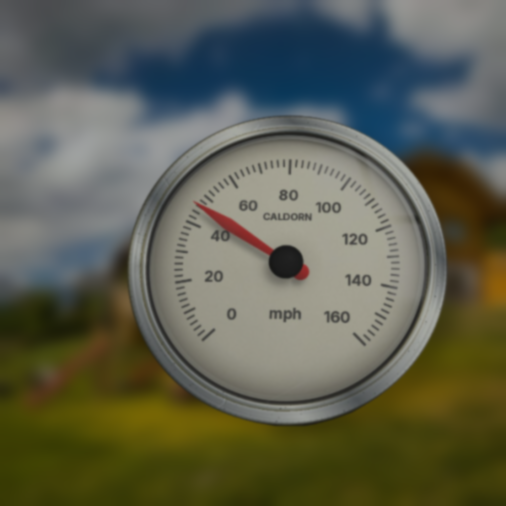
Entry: 46
